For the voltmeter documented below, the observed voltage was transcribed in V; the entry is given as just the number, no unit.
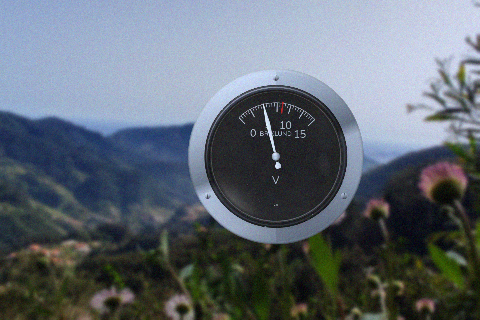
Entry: 5
